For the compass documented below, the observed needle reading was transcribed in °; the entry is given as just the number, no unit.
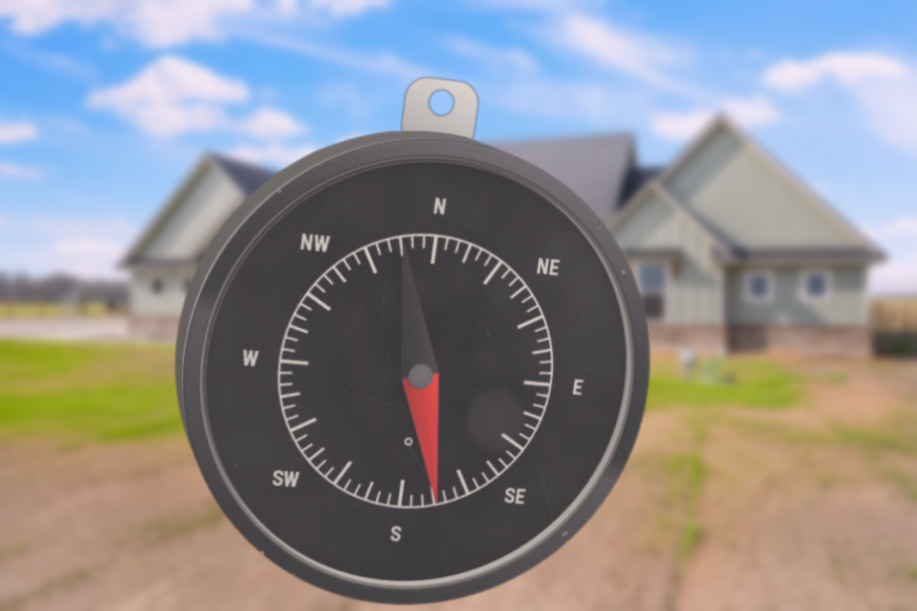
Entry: 165
